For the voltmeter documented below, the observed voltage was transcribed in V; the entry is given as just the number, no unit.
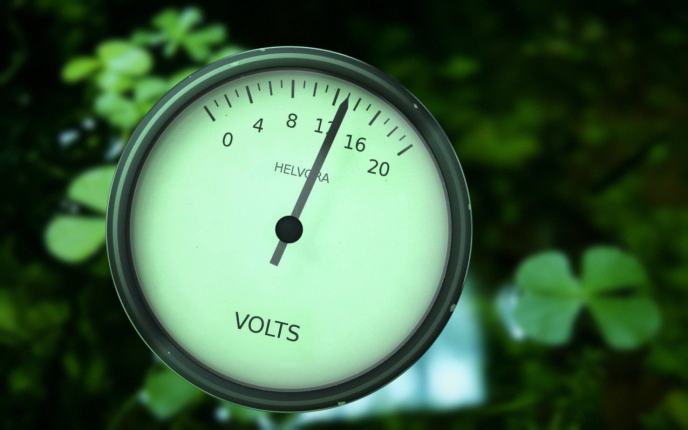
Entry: 13
